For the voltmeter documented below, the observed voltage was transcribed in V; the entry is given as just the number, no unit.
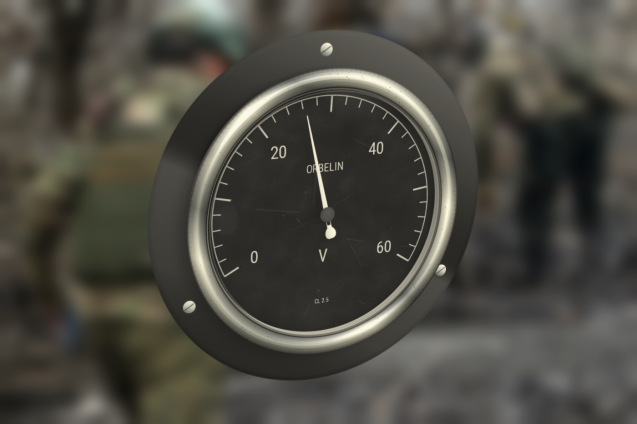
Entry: 26
